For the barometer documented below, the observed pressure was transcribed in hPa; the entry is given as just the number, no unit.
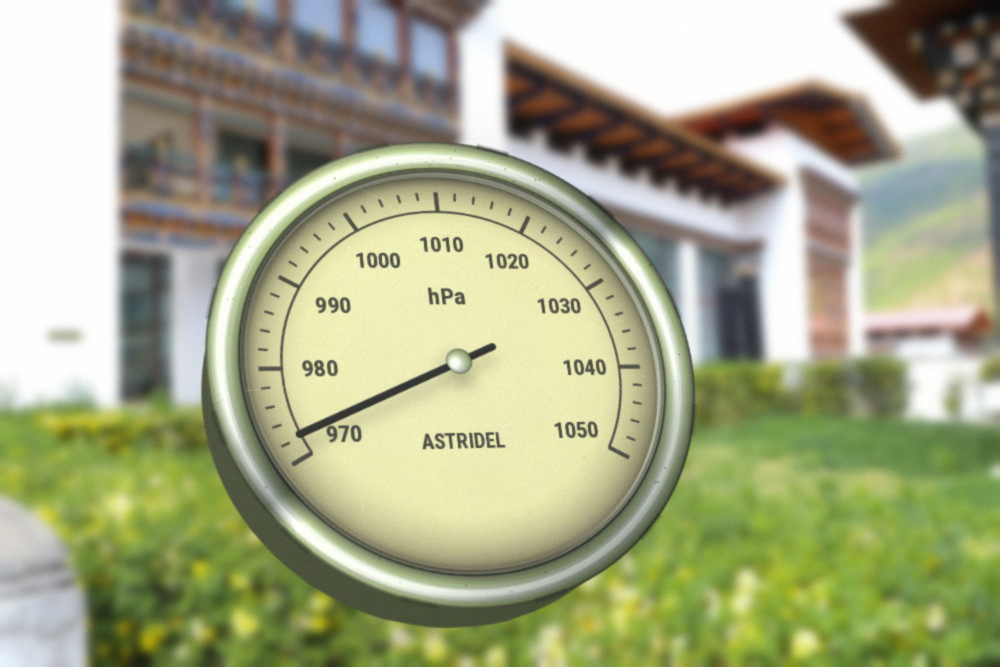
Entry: 972
